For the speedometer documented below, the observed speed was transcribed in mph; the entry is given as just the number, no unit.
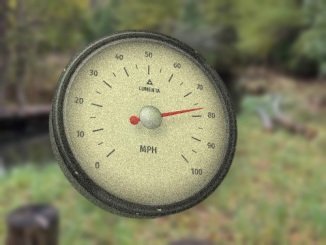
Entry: 77.5
